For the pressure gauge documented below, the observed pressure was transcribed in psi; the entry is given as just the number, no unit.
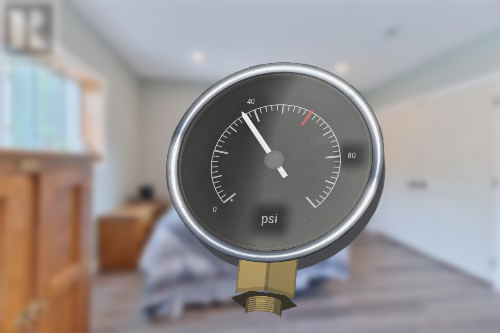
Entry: 36
